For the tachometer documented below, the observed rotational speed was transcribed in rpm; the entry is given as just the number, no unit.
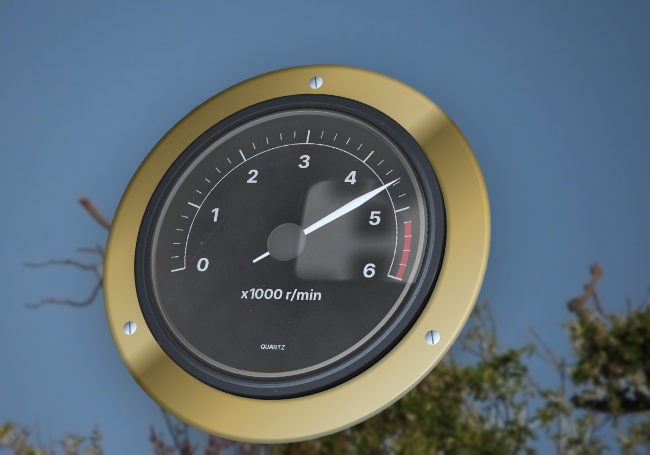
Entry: 4600
